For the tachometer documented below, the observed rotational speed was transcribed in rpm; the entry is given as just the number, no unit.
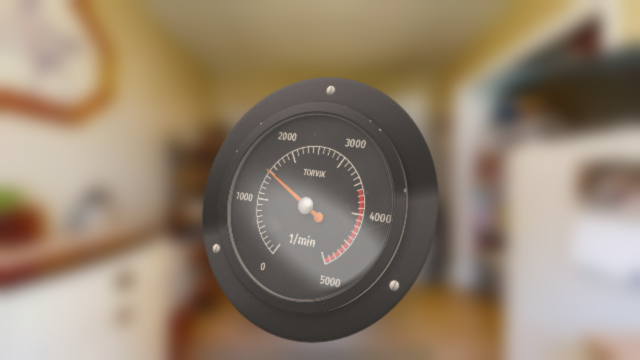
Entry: 1500
